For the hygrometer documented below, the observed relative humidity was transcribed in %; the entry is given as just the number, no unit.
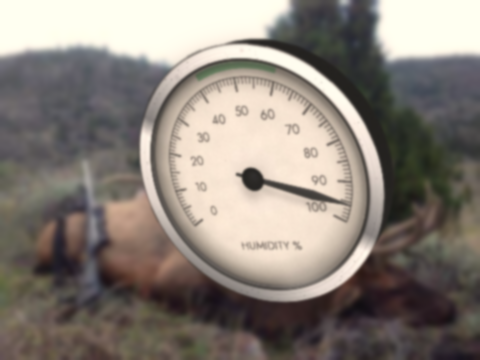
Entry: 95
